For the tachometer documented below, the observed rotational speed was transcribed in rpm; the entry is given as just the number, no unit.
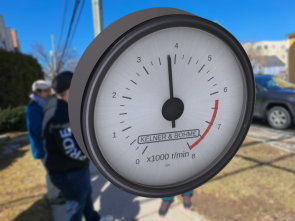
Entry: 3750
